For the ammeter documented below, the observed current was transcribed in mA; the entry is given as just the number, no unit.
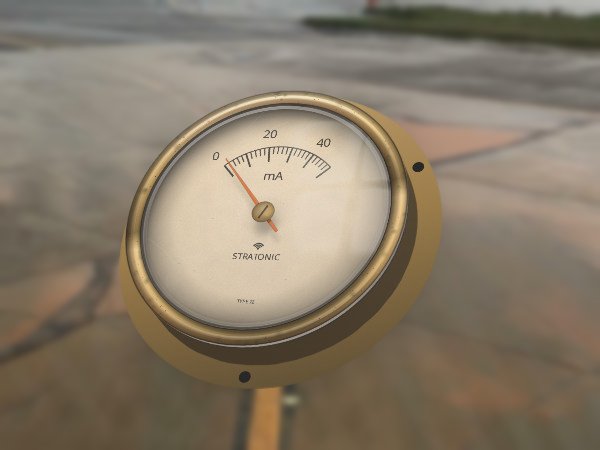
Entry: 2
